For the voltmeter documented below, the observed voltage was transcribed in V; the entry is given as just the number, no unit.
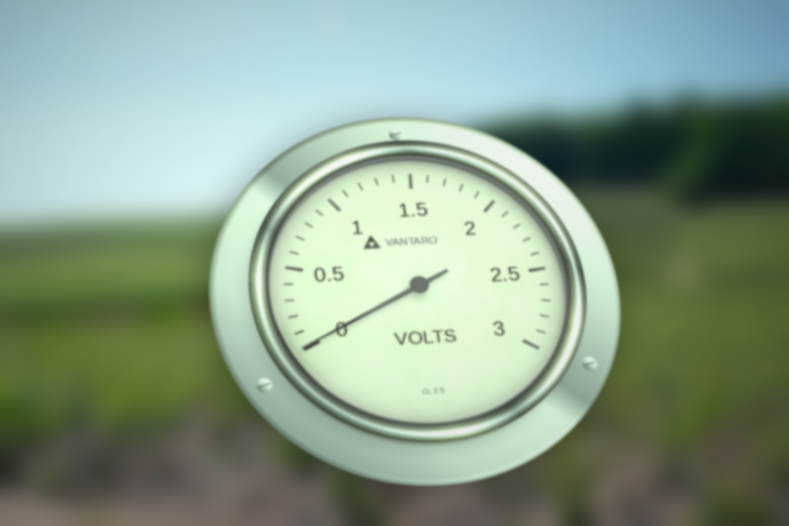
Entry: 0
